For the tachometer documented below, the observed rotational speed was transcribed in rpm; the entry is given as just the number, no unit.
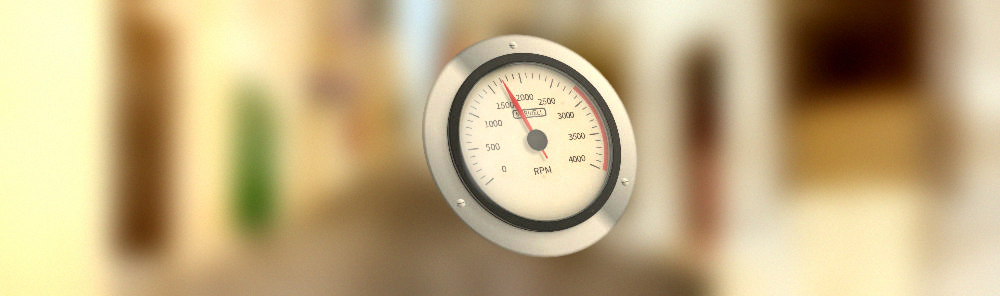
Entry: 1700
